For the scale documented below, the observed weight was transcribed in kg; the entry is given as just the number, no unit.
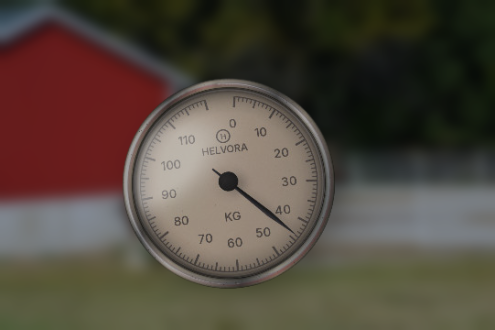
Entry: 44
